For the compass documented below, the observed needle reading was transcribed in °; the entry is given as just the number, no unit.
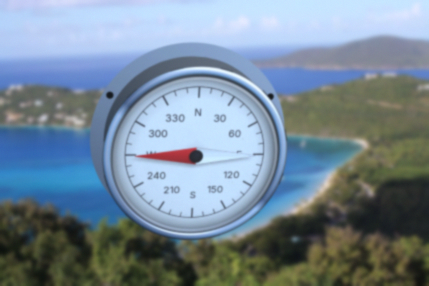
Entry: 270
